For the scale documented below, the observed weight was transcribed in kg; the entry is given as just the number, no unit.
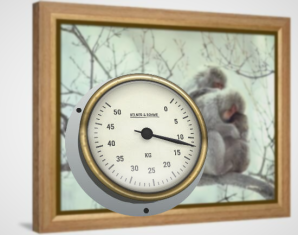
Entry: 12
